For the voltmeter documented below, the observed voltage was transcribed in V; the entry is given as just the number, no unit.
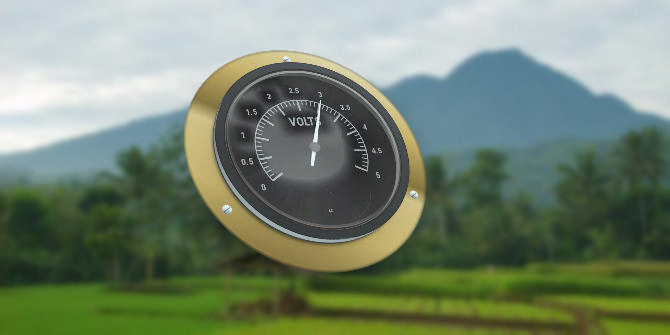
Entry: 3
